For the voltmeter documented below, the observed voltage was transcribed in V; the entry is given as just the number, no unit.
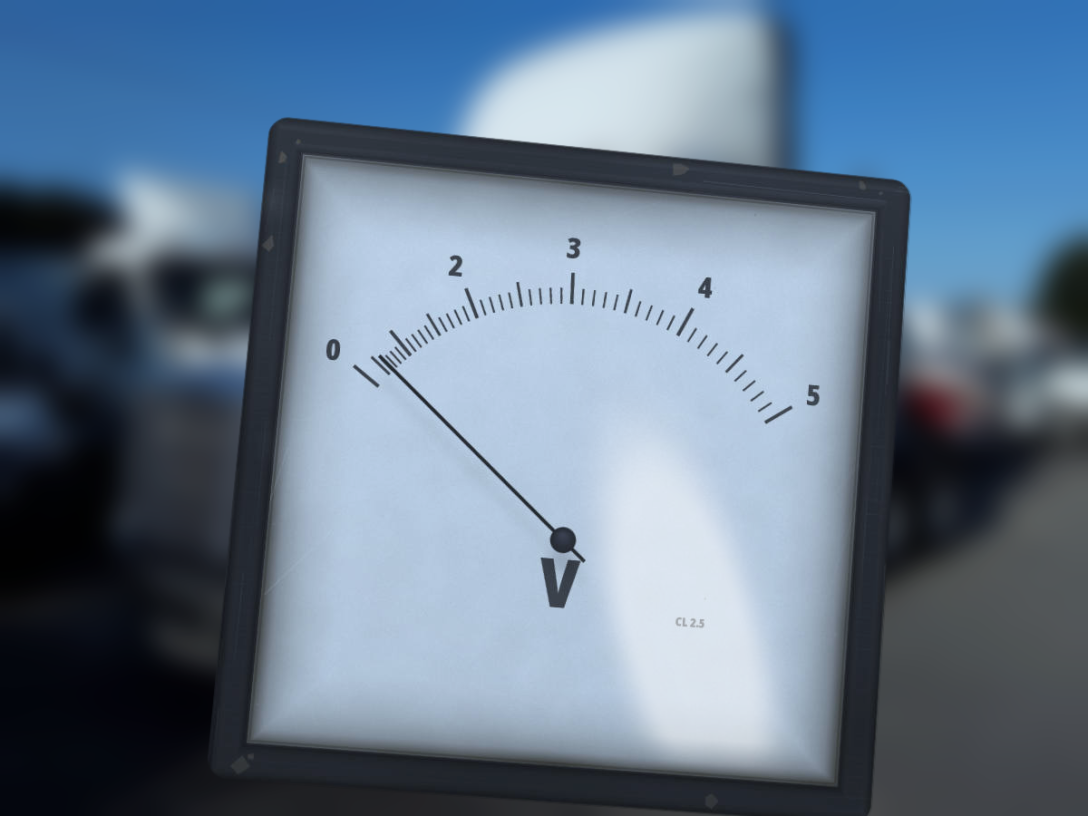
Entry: 0.6
